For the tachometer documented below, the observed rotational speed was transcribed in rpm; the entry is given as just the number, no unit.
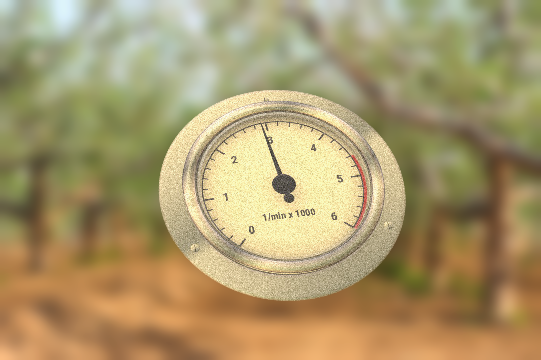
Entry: 2900
